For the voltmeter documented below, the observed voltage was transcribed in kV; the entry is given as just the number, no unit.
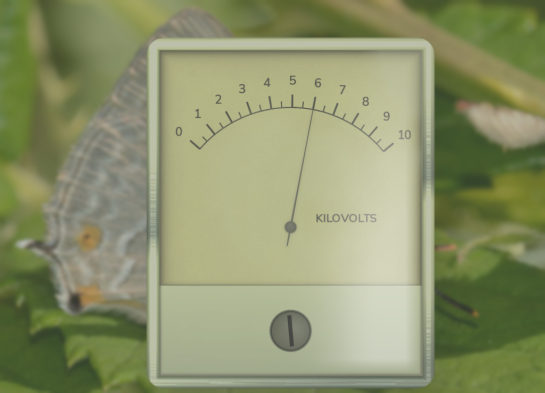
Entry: 6
